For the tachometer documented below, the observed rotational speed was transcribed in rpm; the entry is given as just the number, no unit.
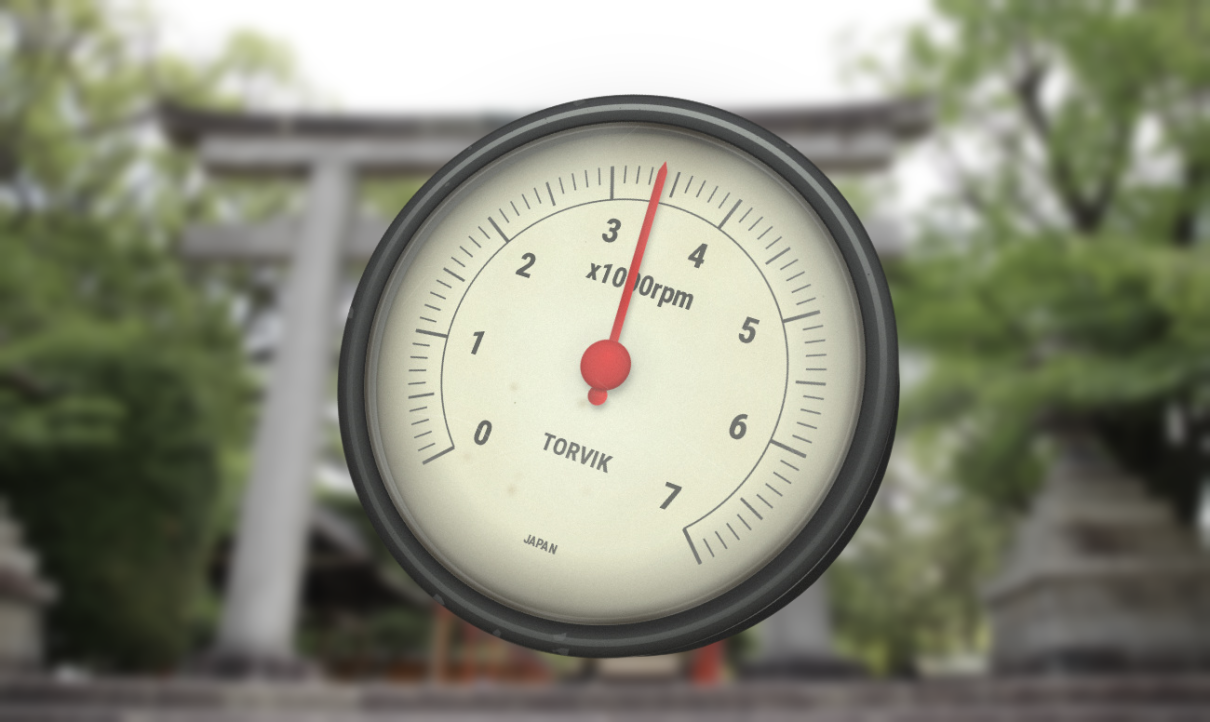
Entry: 3400
